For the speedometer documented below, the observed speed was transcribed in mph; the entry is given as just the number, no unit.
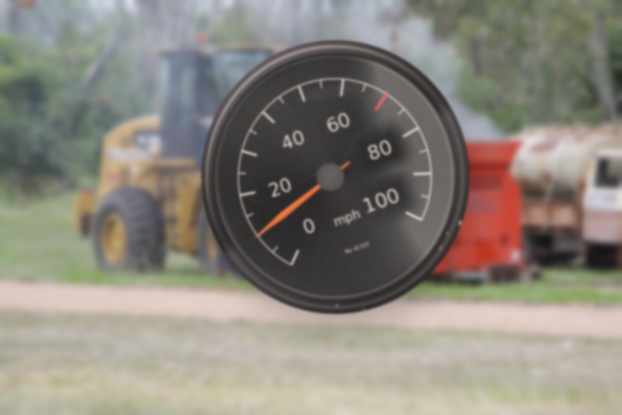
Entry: 10
